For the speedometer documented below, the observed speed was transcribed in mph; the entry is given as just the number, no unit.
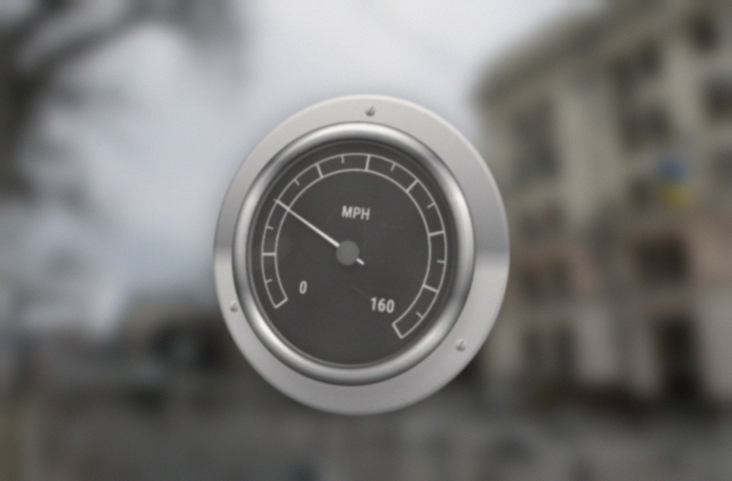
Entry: 40
